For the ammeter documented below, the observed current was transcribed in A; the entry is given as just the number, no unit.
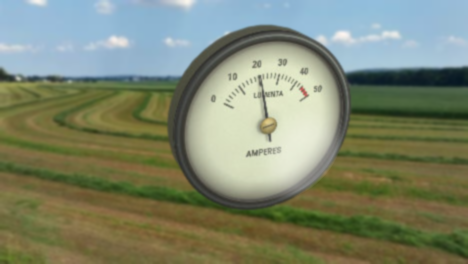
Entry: 20
